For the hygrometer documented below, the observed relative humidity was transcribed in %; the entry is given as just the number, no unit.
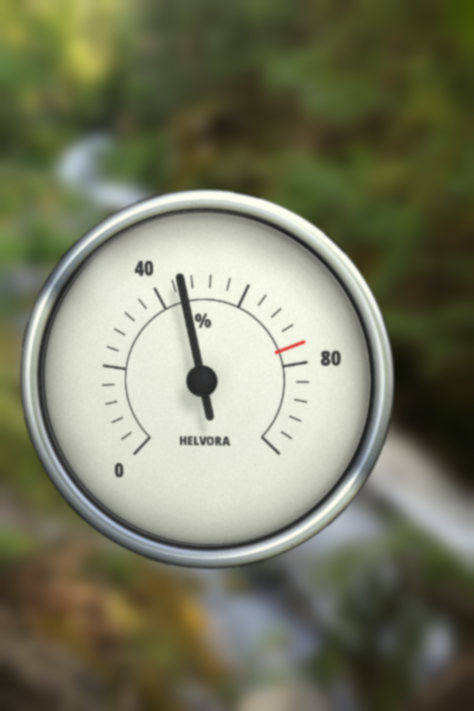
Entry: 46
